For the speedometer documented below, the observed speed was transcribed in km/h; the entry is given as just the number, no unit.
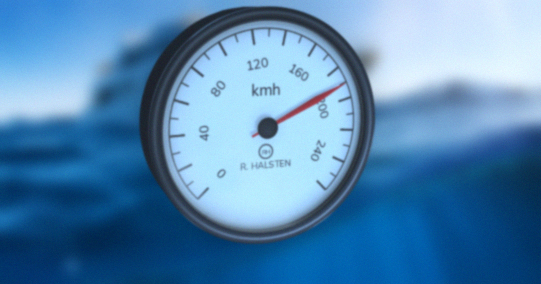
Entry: 190
